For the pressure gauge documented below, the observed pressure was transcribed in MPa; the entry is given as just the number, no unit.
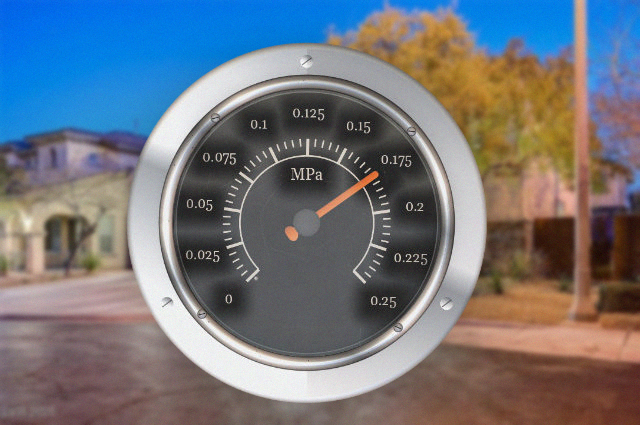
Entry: 0.175
